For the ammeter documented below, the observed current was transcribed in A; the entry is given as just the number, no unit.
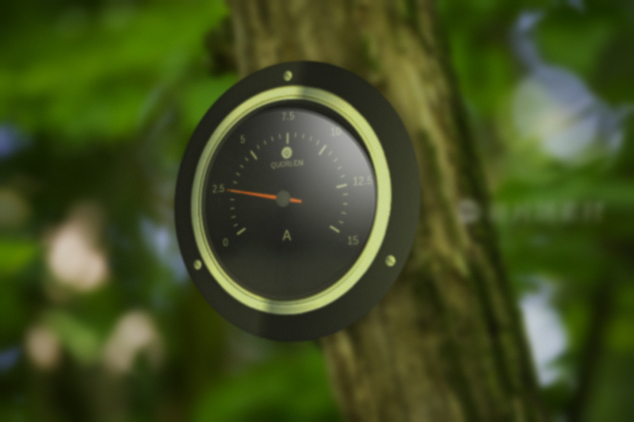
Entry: 2.5
